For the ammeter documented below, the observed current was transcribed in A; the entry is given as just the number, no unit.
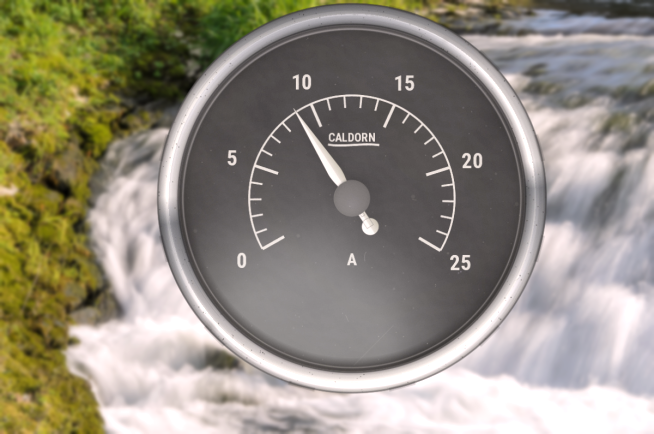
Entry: 9
